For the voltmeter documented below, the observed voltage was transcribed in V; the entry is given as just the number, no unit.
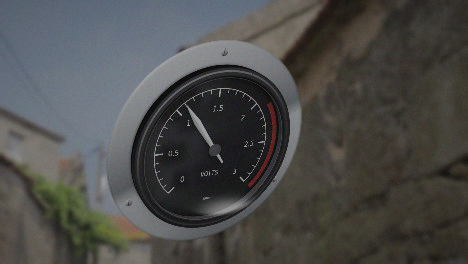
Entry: 1.1
